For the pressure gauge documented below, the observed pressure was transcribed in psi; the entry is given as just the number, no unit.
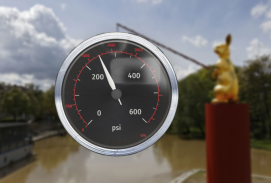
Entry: 250
